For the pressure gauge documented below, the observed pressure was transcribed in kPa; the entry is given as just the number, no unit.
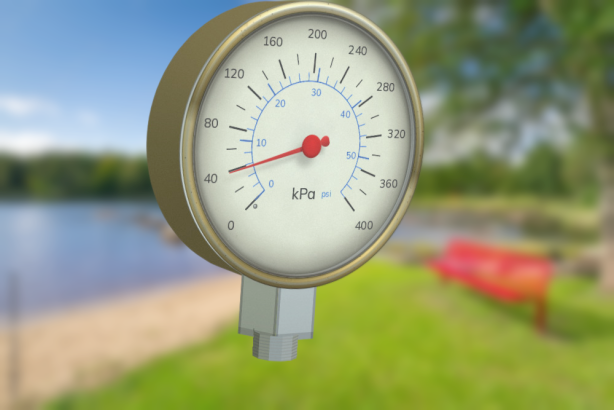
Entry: 40
